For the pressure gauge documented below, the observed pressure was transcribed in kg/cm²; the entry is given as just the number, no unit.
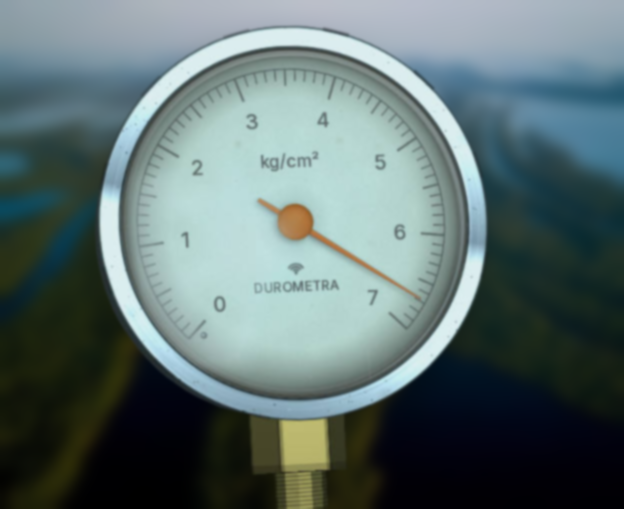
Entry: 6.7
